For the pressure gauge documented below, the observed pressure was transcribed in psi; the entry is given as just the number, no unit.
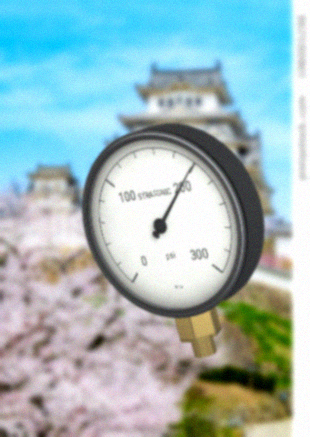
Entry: 200
